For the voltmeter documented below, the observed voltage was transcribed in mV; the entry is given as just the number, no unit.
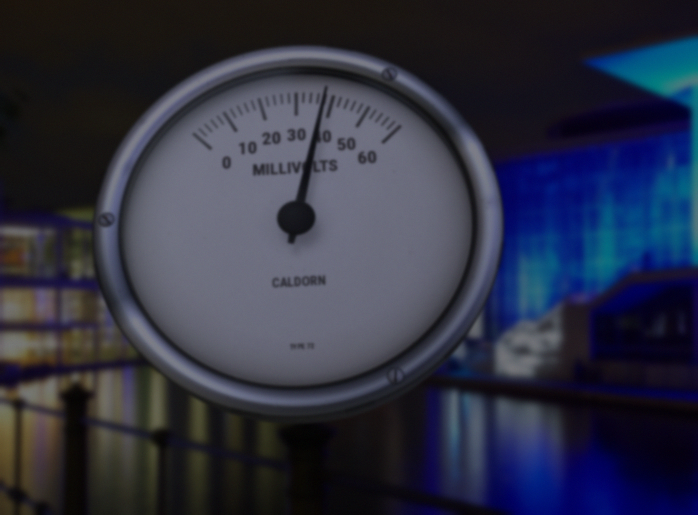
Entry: 38
